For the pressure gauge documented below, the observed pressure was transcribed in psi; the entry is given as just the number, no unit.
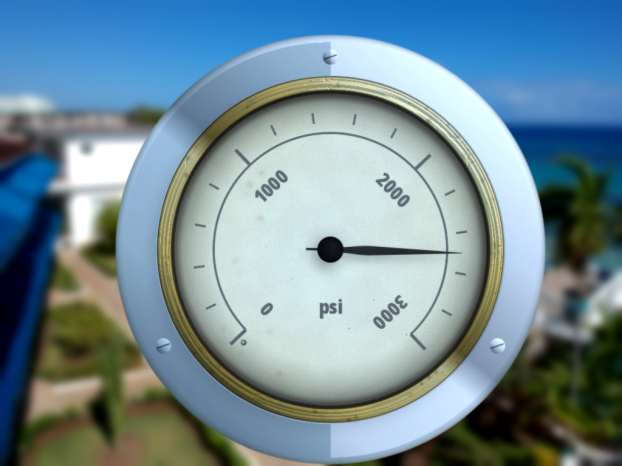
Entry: 2500
